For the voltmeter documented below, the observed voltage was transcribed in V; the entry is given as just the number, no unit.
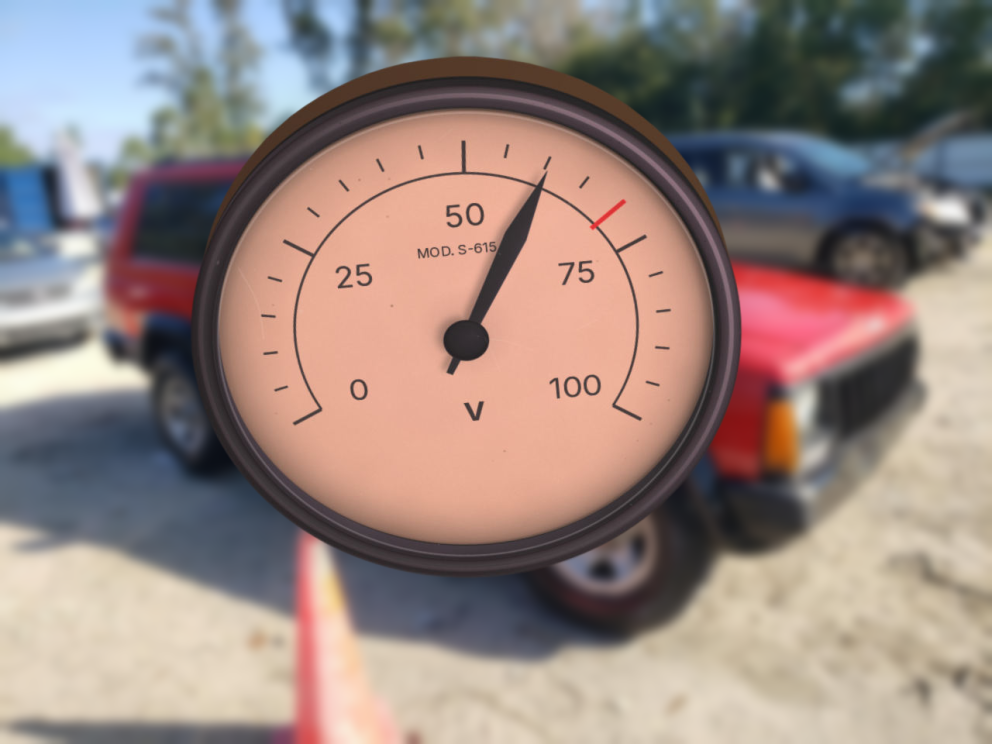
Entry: 60
